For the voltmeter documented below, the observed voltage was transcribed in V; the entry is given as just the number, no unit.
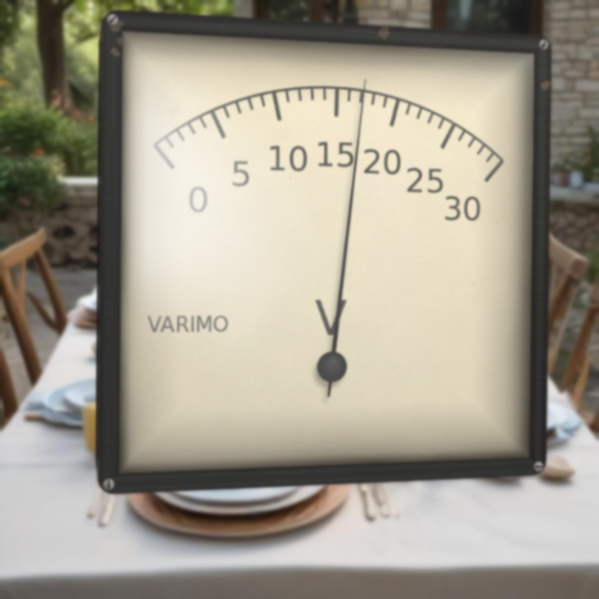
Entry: 17
